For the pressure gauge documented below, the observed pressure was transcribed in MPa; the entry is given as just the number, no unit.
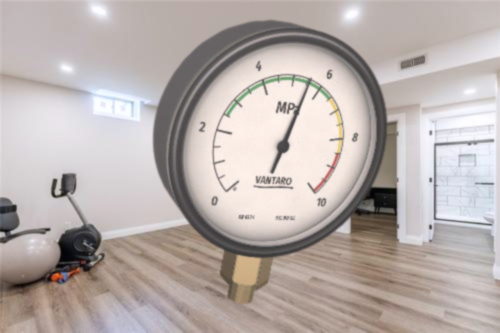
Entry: 5.5
